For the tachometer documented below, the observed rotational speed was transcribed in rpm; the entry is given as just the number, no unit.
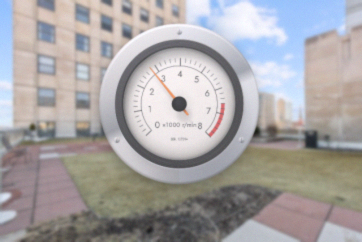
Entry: 2800
